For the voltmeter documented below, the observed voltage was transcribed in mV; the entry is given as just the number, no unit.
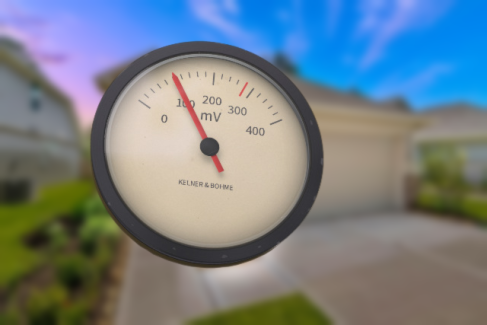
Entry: 100
